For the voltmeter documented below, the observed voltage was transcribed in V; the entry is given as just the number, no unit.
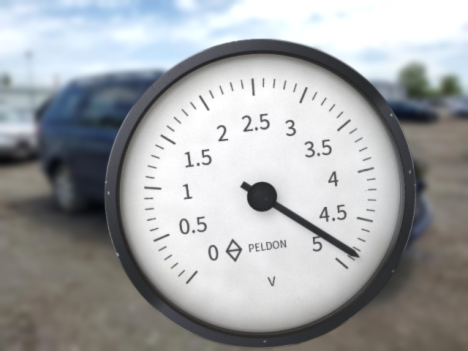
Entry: 4.85
